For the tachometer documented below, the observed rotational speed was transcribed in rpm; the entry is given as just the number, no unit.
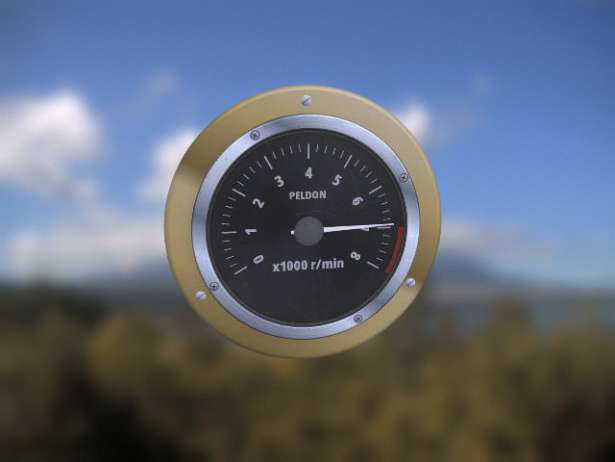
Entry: 6900
